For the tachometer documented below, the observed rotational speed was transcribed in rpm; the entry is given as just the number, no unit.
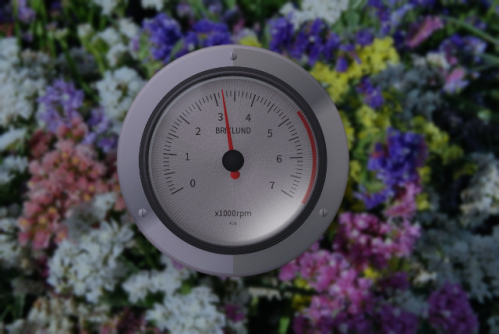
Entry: 3200
